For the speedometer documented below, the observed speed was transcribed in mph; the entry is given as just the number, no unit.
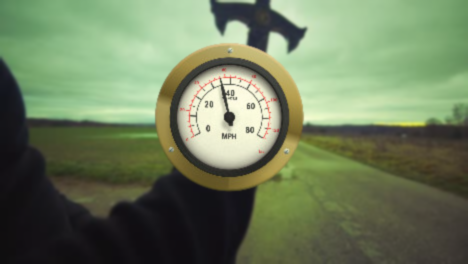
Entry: 35
